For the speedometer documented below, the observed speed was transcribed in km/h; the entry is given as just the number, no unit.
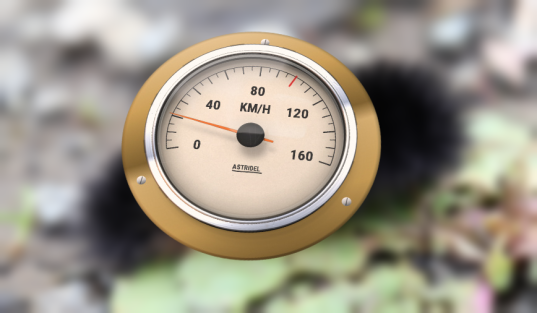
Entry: 20
